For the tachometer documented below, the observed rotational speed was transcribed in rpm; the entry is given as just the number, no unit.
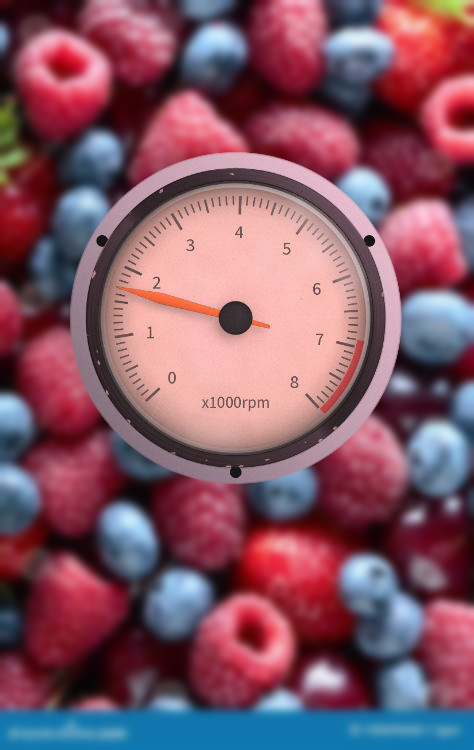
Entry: 1700
